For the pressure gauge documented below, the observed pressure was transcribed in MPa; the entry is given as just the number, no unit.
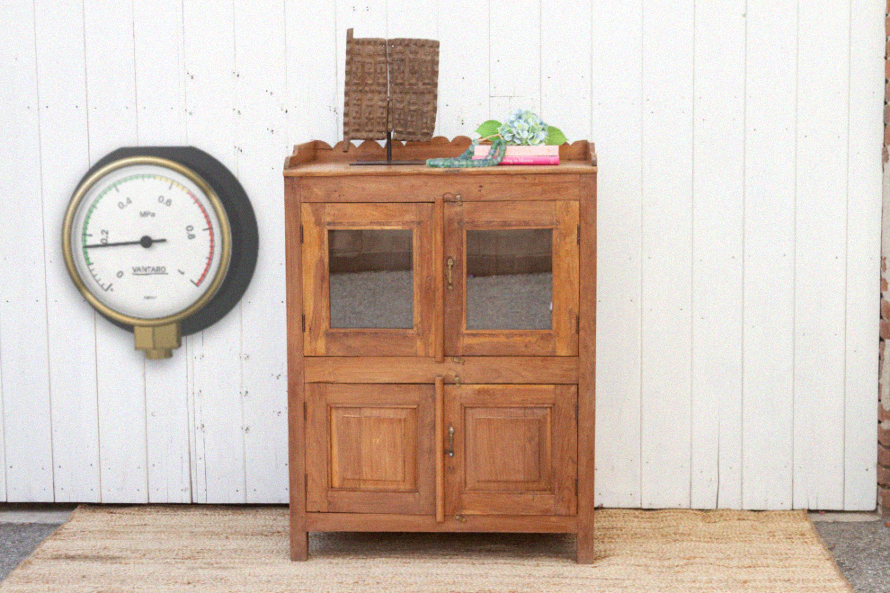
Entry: 0.16
